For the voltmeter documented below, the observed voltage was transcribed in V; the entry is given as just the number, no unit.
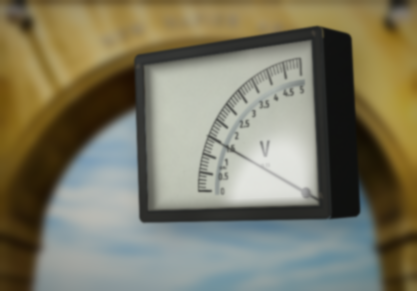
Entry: 1.5
